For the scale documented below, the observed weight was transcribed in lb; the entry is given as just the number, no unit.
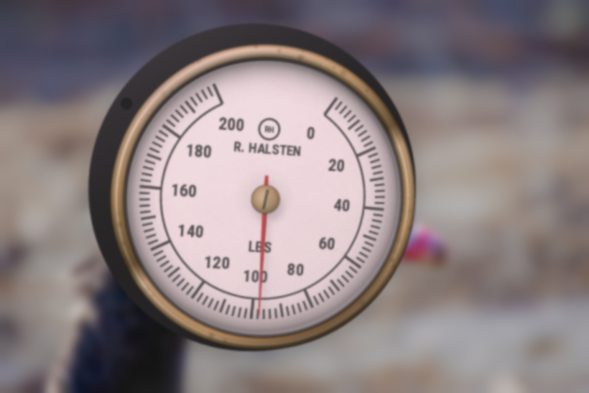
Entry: 98
